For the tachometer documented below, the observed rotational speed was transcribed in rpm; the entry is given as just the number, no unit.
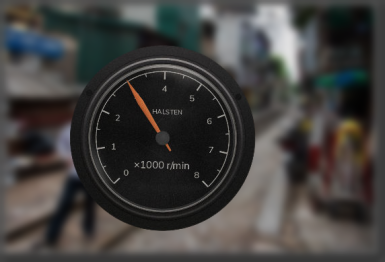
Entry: 3000
